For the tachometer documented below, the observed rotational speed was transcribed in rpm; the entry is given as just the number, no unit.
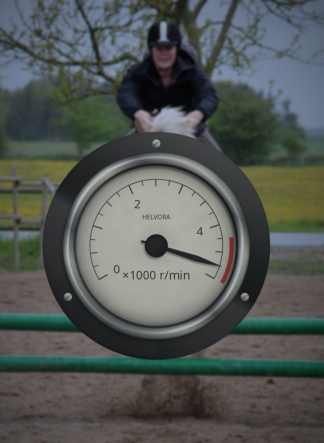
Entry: 4750
